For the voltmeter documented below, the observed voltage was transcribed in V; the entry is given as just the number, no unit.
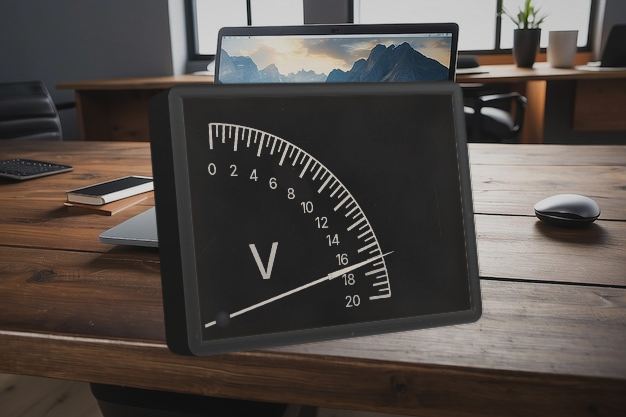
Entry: 17
